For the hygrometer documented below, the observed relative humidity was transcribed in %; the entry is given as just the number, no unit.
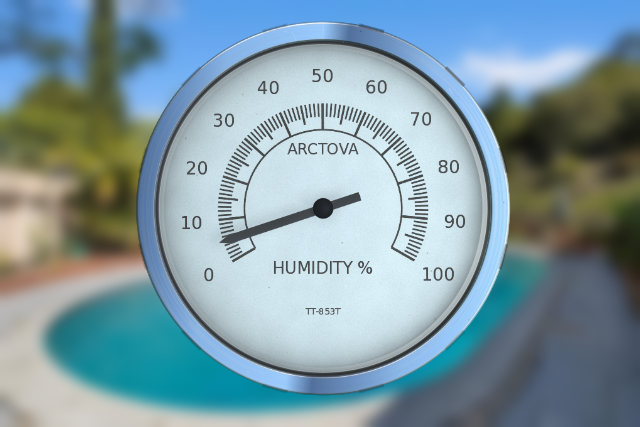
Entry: 5
